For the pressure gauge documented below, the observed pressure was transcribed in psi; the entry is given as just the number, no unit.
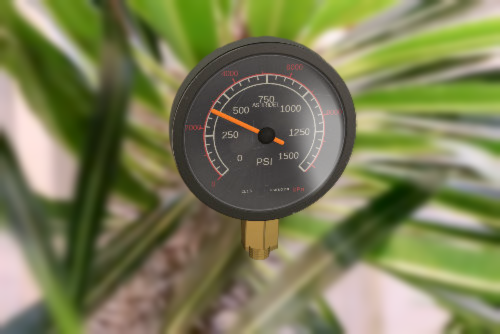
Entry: 400
